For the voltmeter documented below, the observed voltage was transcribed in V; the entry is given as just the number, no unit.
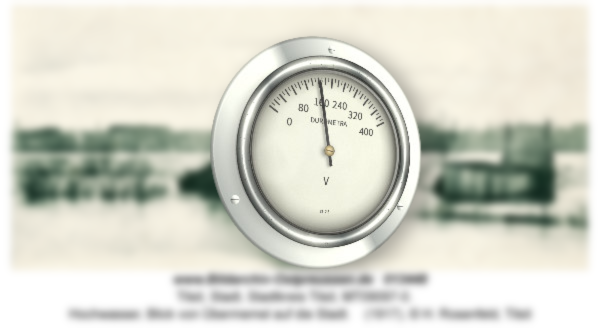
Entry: 160
